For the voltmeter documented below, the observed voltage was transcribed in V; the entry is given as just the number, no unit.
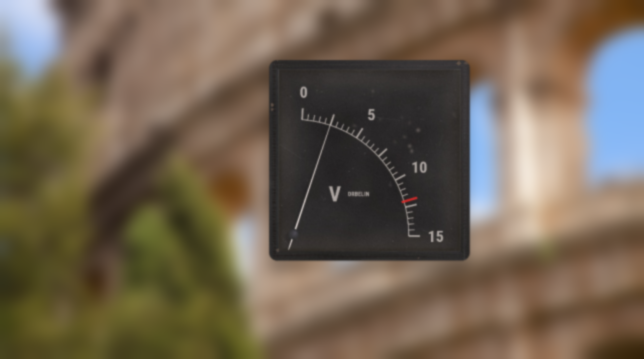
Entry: 2.5
